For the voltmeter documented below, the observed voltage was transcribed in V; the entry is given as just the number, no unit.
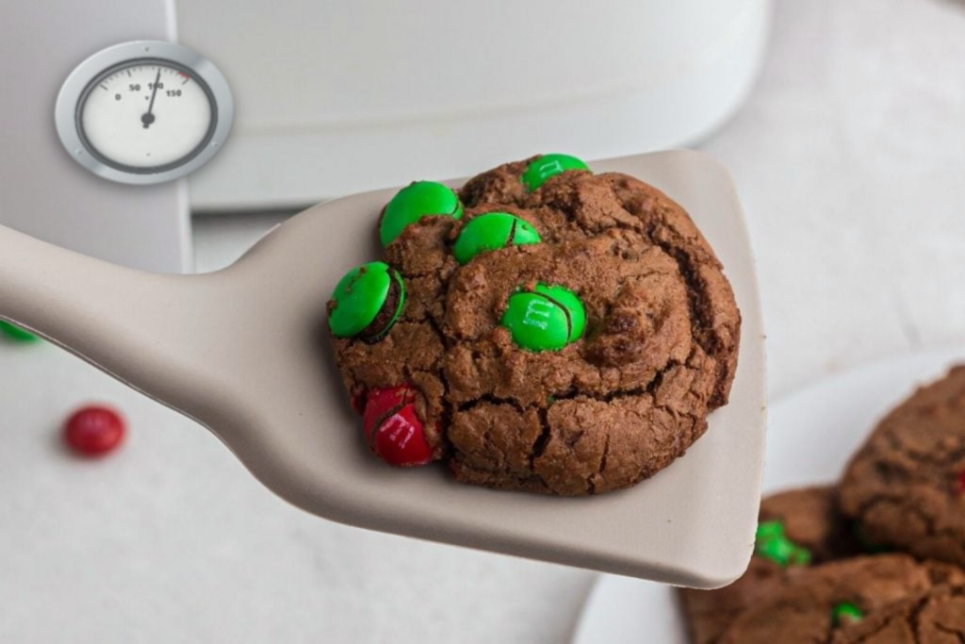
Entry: 100
